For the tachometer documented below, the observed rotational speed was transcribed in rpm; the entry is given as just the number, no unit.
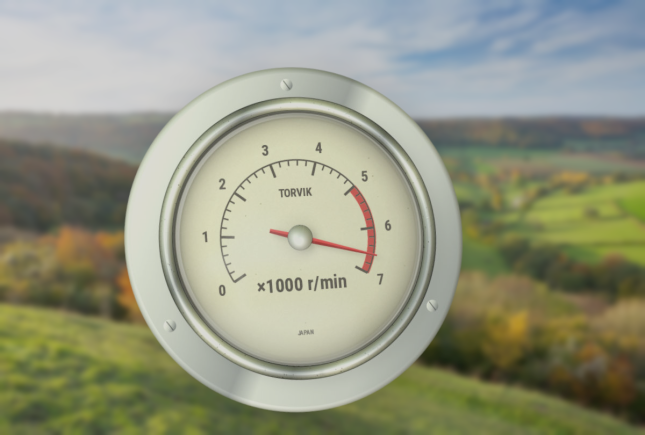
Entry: 6600
